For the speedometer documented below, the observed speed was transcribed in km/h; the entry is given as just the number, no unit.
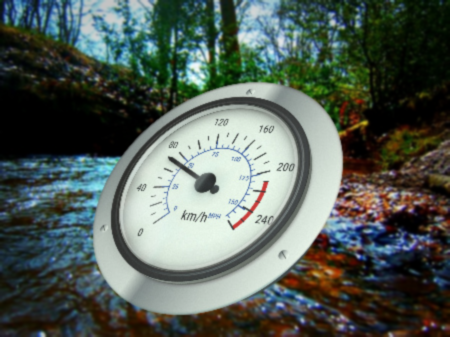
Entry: 70
